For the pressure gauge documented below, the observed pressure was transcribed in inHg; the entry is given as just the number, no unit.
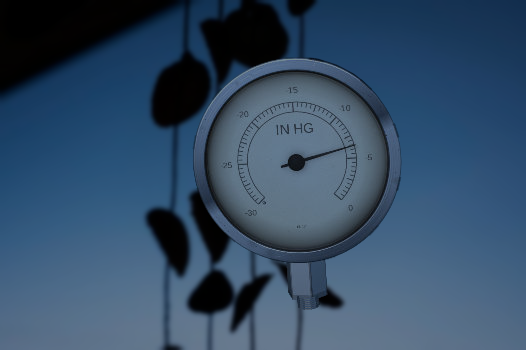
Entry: -6.5
